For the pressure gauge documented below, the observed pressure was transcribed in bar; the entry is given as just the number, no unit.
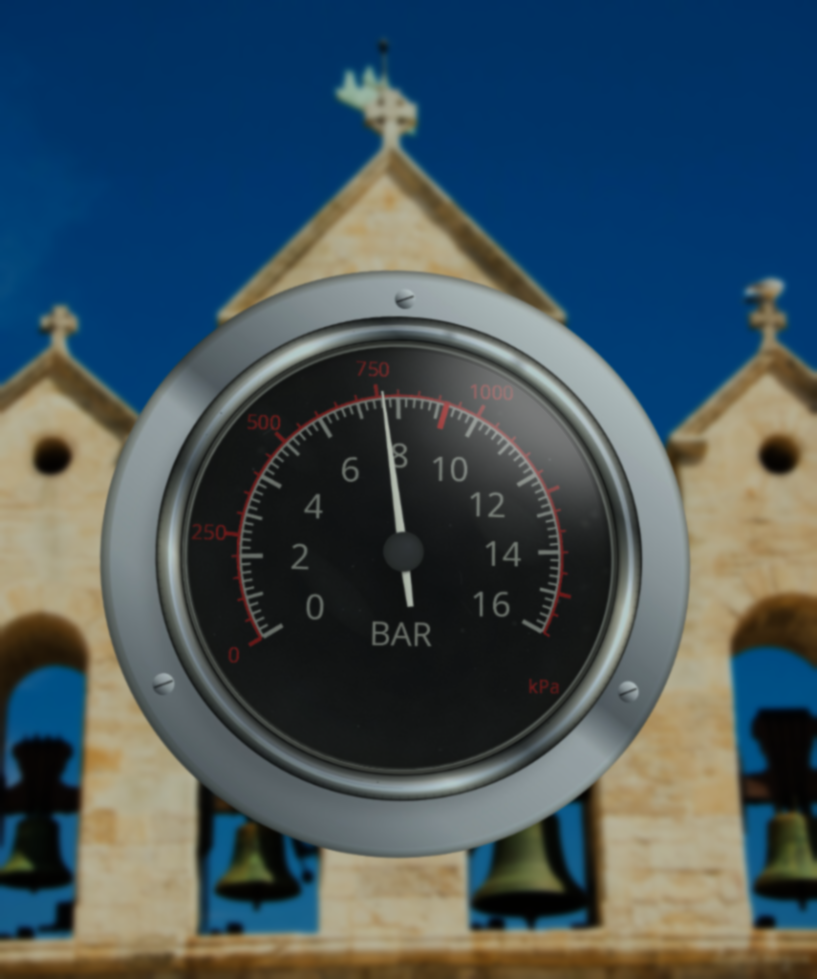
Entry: 7.6
